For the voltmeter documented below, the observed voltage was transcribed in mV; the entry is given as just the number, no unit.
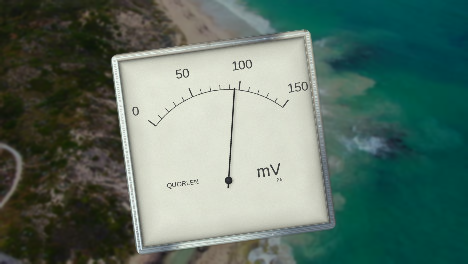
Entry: 95
